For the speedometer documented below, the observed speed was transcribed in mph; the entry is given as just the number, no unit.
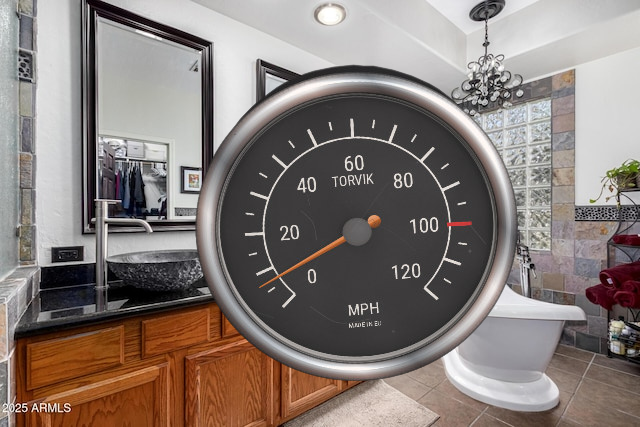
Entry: 7.5
